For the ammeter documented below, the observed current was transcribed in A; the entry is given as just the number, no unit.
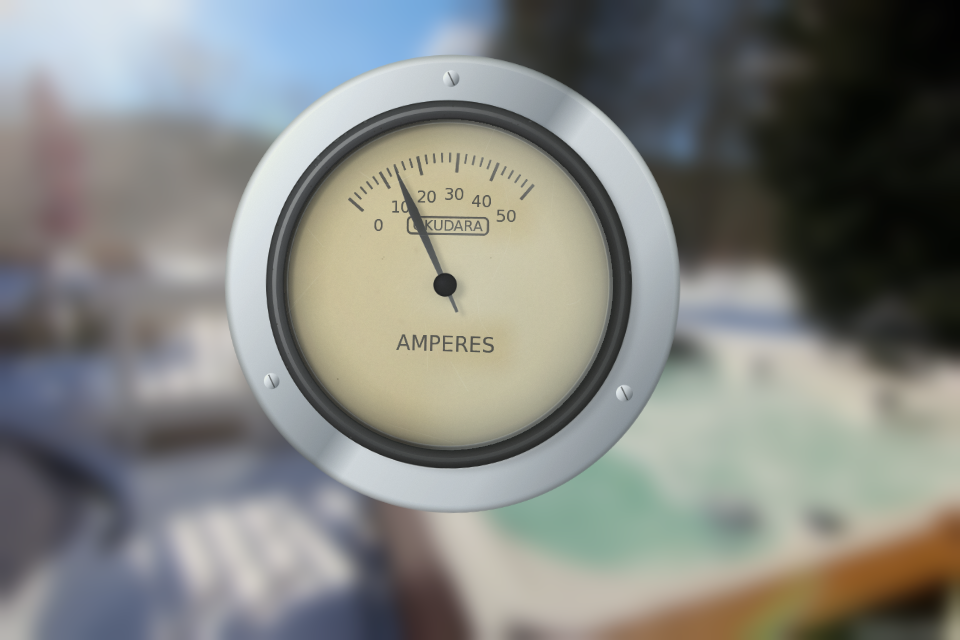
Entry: 14
